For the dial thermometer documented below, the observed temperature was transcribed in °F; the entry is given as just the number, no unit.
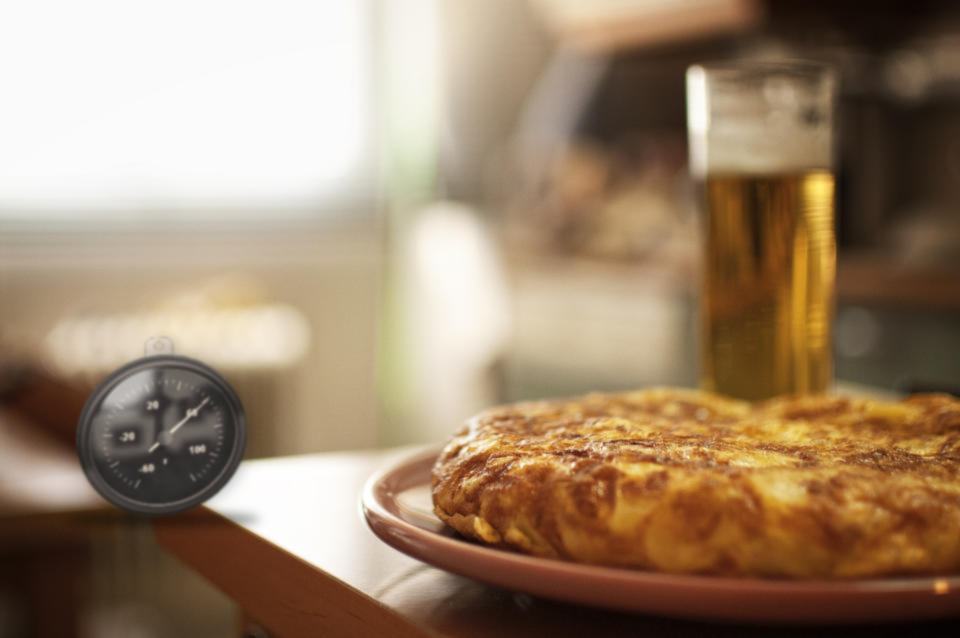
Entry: 60
